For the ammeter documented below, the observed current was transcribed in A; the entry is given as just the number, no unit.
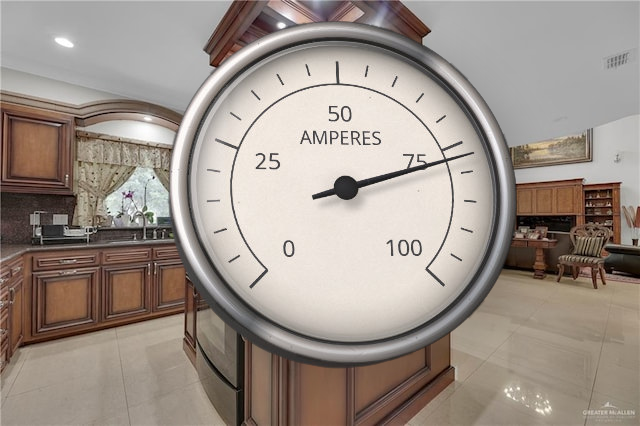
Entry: 77.5
